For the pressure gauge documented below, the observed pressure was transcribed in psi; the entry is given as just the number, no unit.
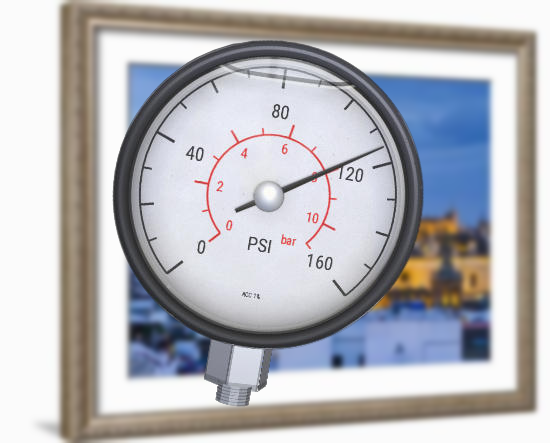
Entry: 115
